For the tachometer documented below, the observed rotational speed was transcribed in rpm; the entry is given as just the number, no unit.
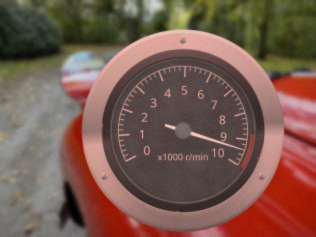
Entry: 9400
